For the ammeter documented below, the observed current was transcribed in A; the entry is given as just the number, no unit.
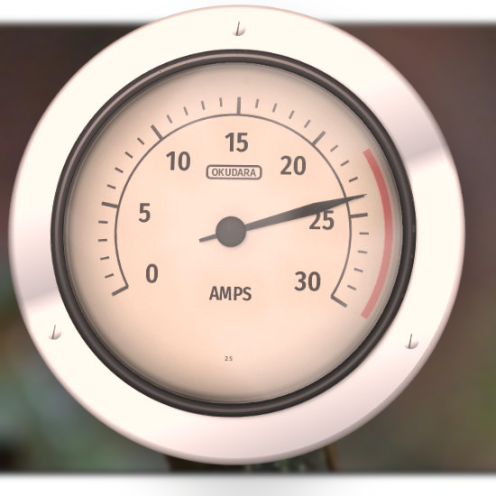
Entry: 24
